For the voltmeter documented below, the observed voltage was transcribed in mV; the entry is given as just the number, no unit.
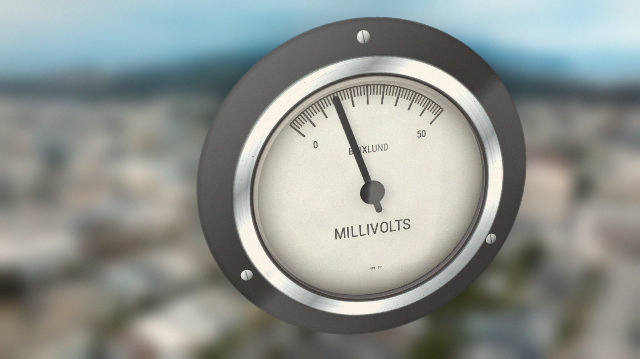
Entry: 15
